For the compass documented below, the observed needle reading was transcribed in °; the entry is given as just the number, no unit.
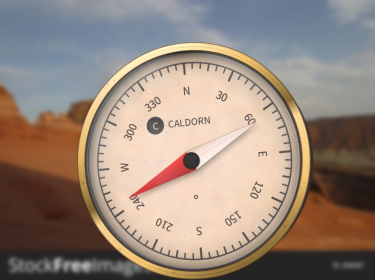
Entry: 245
